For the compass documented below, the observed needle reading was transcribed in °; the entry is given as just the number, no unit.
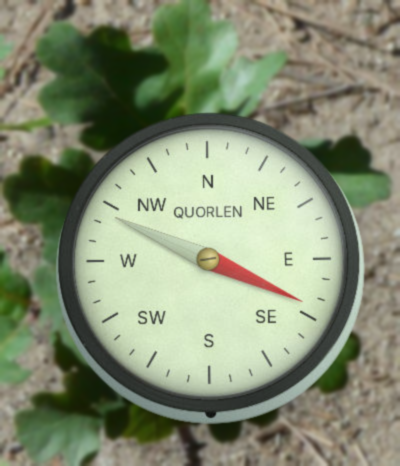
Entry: 115
